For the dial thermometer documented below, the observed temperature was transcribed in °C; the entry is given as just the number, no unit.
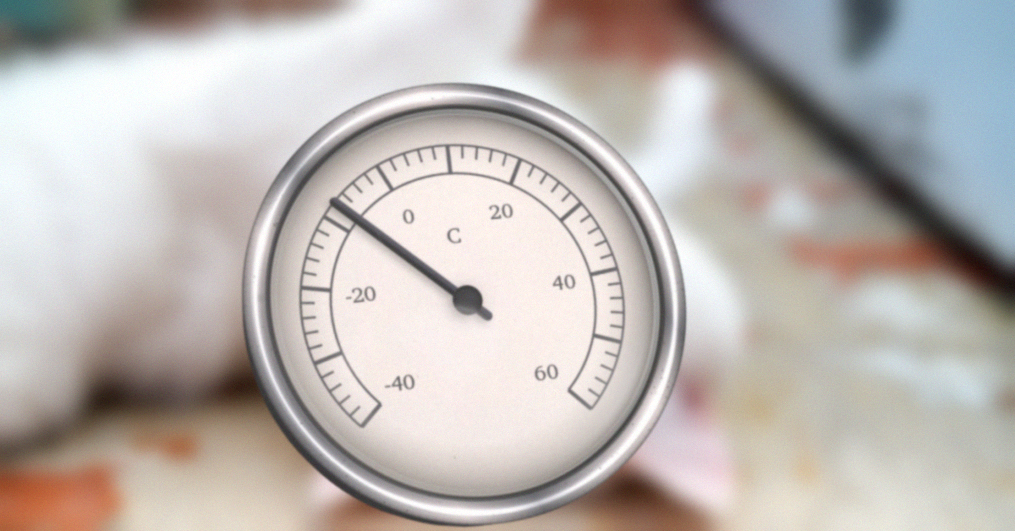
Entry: -8
